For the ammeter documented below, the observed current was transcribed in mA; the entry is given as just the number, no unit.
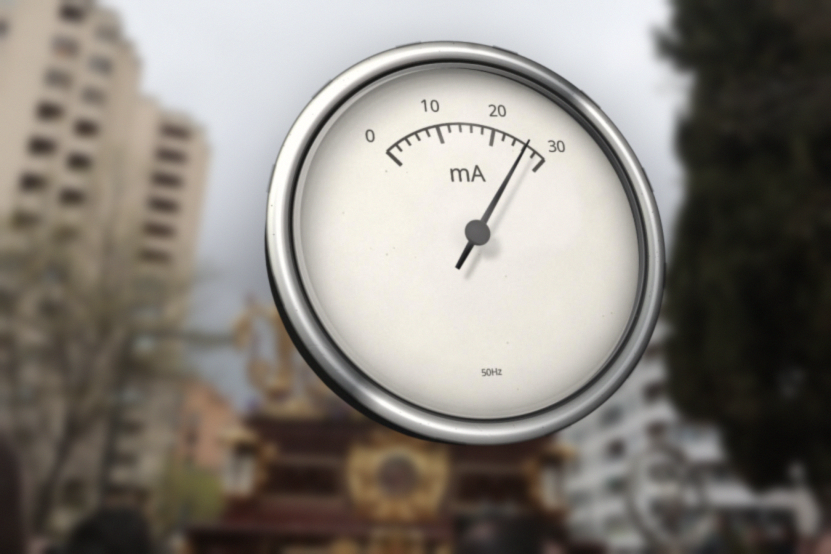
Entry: 26
